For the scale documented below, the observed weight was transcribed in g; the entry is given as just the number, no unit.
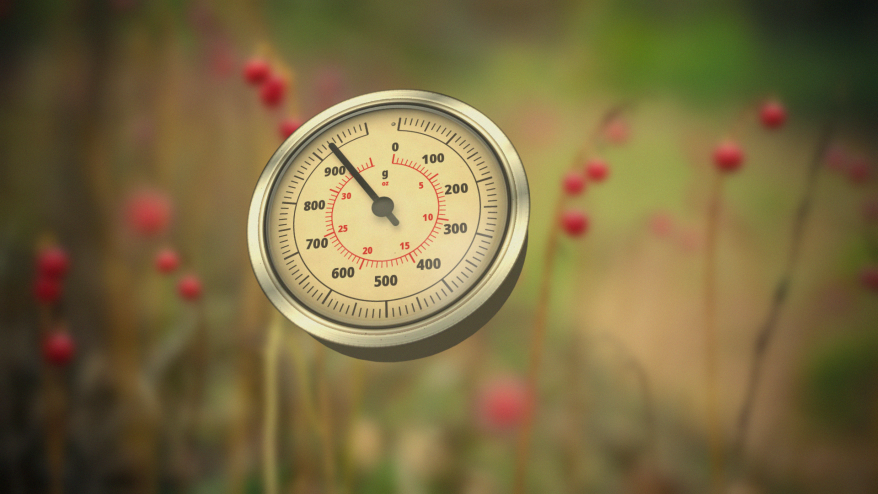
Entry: 930
